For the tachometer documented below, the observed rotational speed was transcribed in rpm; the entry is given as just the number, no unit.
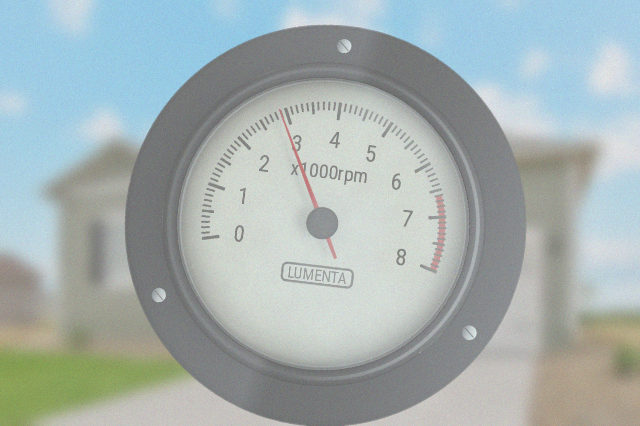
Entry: 2900
